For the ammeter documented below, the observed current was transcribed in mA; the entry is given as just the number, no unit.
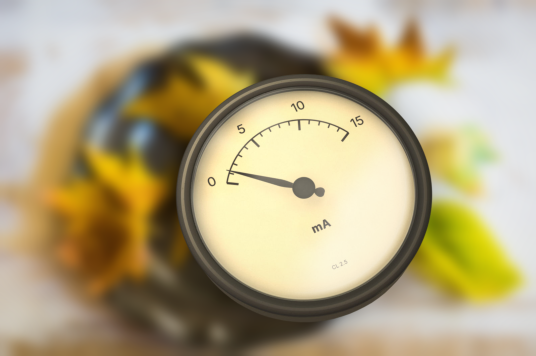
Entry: 1
